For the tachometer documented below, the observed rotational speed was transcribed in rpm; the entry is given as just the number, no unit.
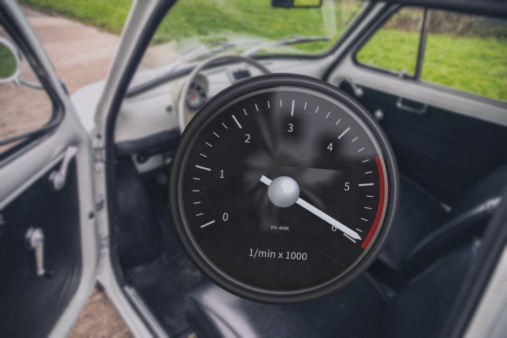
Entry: 5900
